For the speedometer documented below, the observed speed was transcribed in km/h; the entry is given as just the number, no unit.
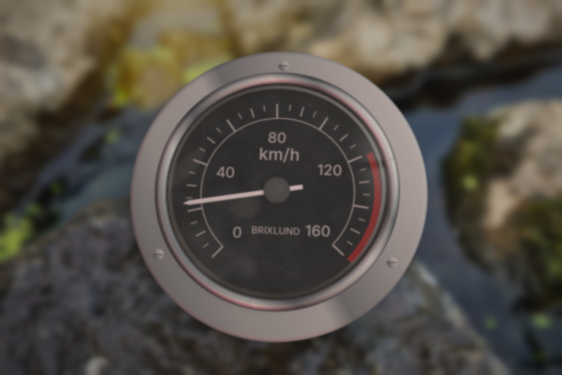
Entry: 22.5
